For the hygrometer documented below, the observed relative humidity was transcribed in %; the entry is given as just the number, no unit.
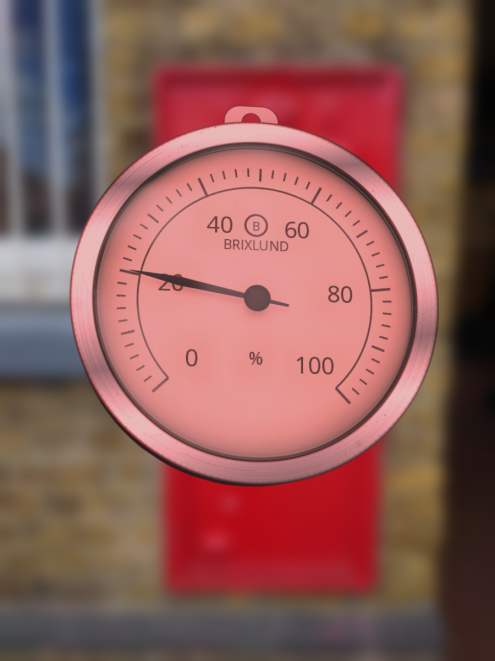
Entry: 20
